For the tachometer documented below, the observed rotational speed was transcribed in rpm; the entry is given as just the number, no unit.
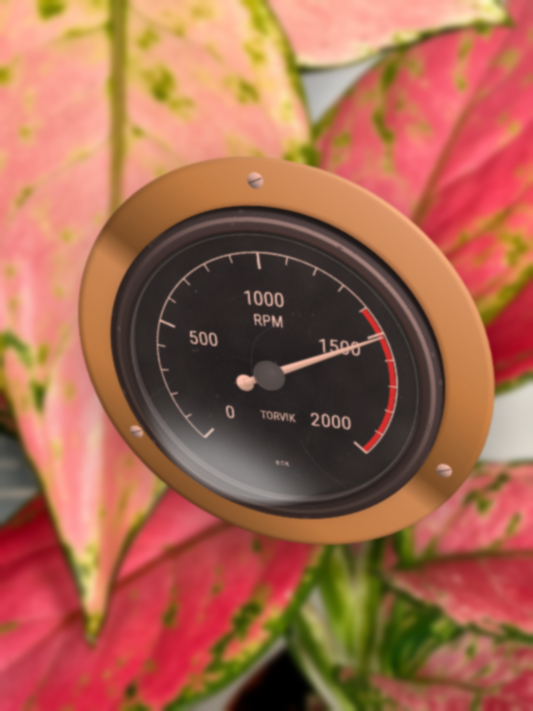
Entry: 1500
